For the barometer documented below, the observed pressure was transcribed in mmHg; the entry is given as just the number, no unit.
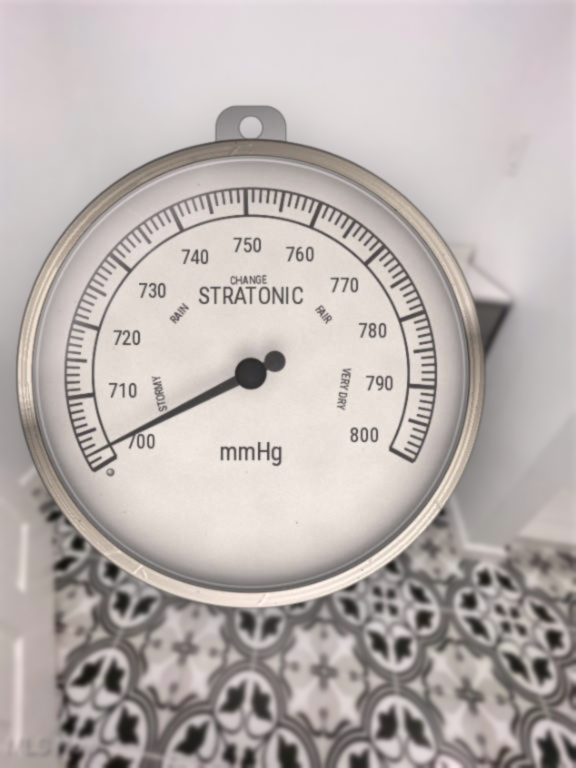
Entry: 702
